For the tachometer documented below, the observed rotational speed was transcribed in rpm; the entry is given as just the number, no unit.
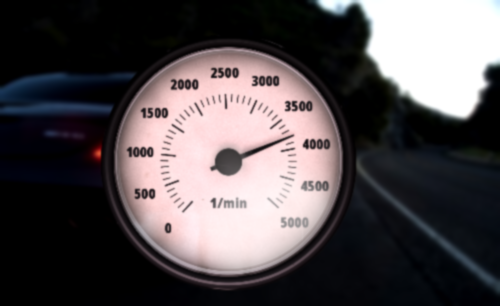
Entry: 3800
